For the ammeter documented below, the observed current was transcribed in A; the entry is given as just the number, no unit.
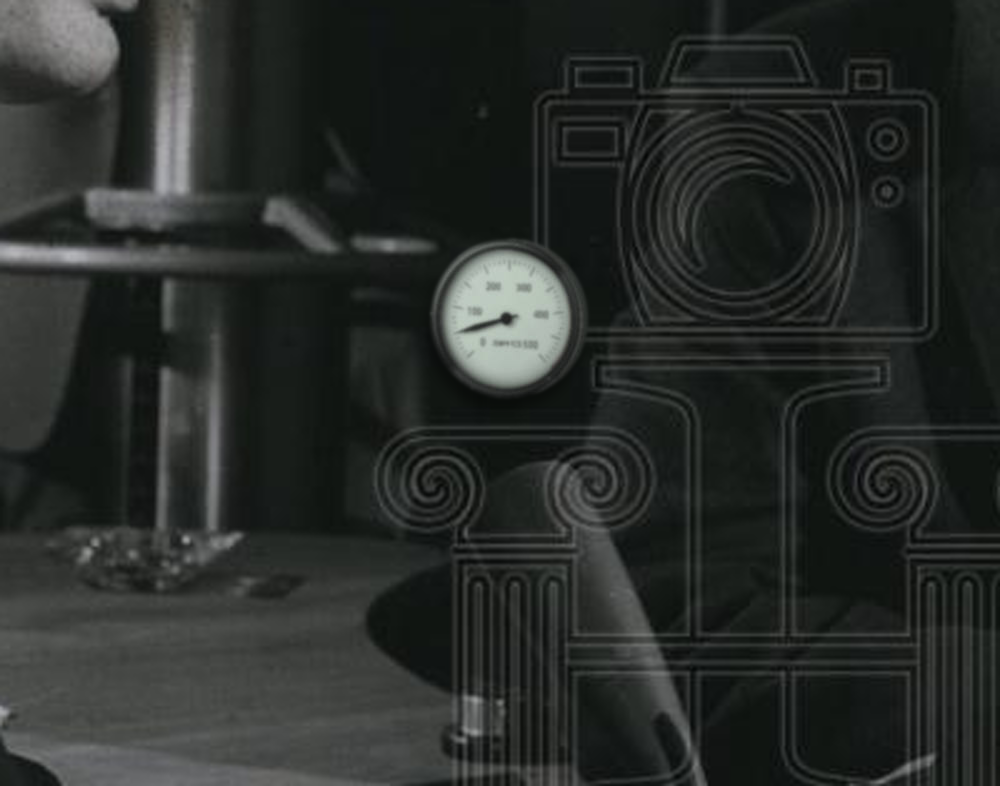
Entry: 50
